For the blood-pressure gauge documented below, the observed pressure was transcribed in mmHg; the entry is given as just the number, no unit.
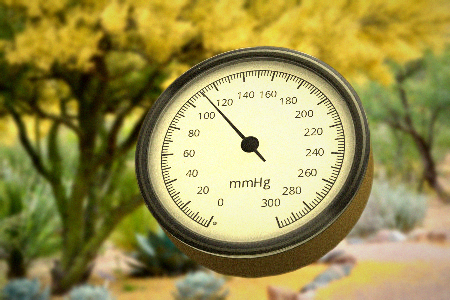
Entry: 110
